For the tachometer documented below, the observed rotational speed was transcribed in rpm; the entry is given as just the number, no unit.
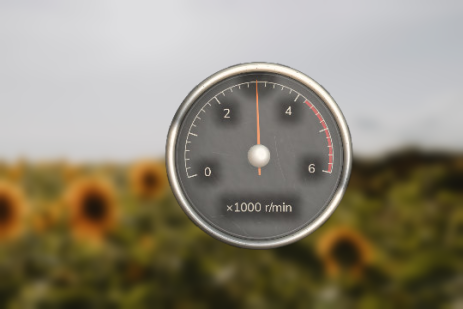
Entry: 3000
